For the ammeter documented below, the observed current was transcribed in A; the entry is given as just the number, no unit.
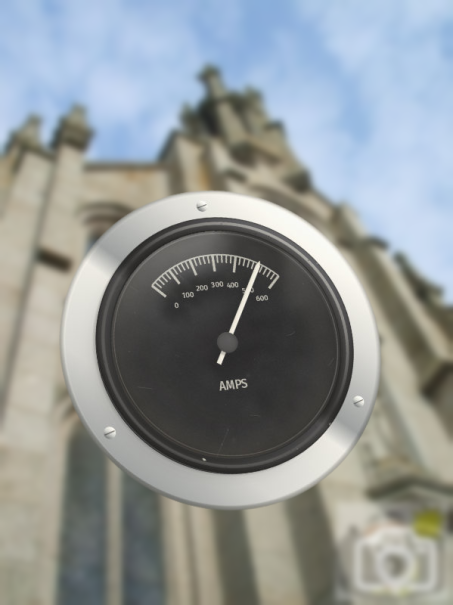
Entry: 500
